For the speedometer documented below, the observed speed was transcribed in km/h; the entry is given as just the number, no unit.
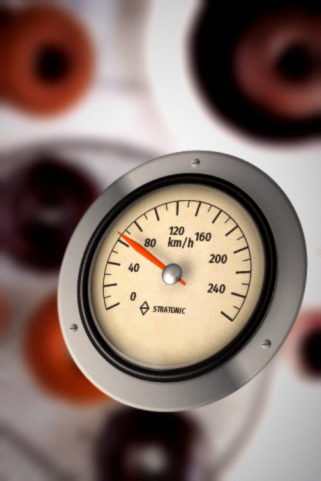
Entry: 65
